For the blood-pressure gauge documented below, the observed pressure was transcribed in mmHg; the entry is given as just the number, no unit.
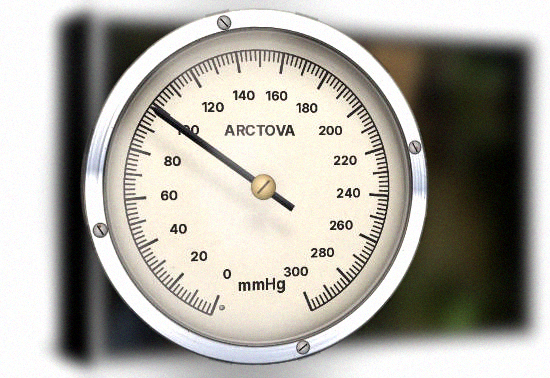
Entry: 98
